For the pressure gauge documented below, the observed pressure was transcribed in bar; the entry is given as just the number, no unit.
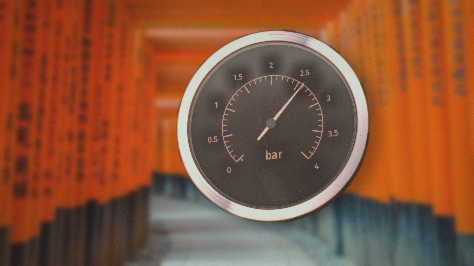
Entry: 2.6
